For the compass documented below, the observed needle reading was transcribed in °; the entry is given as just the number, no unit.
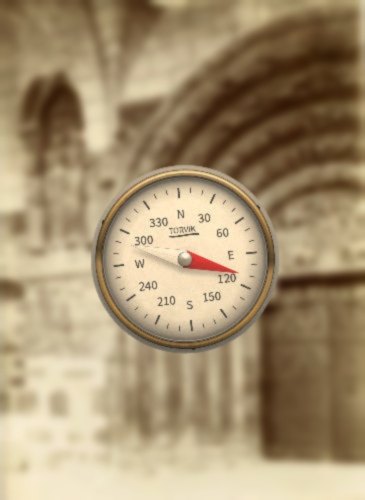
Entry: 110
